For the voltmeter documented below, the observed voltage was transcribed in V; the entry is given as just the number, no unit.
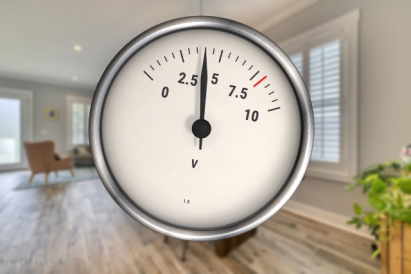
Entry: 4
